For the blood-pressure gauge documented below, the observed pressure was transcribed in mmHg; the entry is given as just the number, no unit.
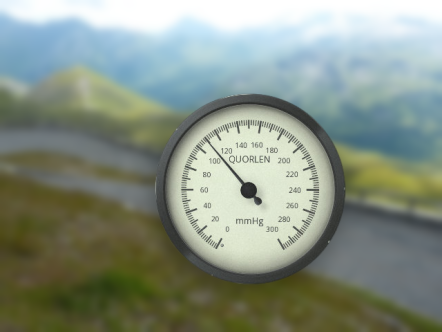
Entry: 110
